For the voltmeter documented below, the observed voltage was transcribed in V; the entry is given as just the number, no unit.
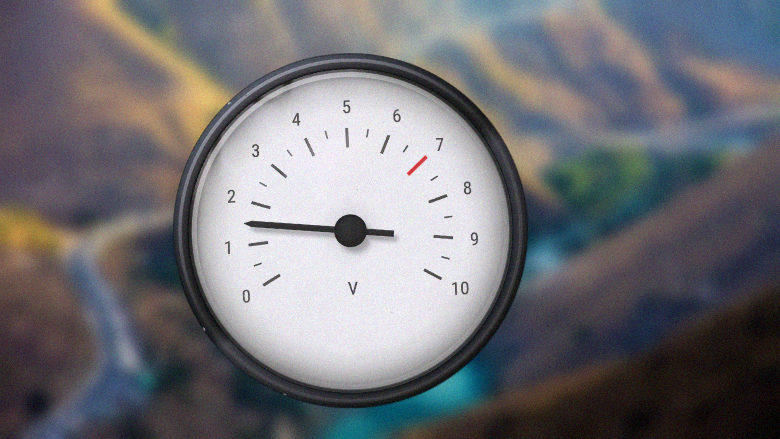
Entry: 1.5
